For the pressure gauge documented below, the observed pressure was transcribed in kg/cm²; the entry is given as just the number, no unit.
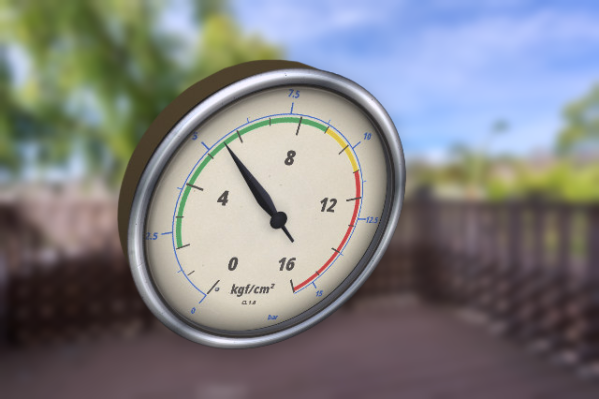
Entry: 5.5
